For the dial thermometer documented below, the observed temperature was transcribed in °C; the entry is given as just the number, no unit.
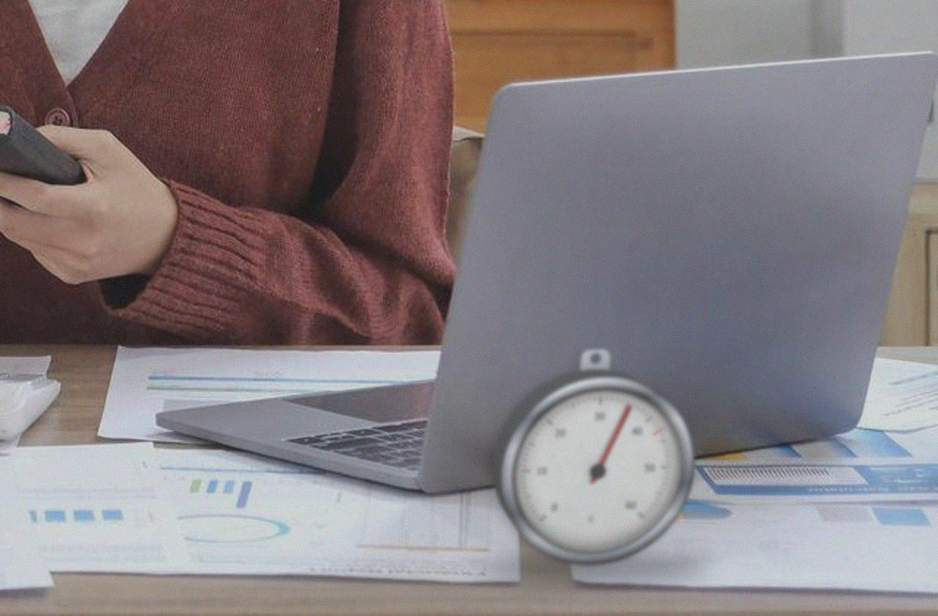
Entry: 35
